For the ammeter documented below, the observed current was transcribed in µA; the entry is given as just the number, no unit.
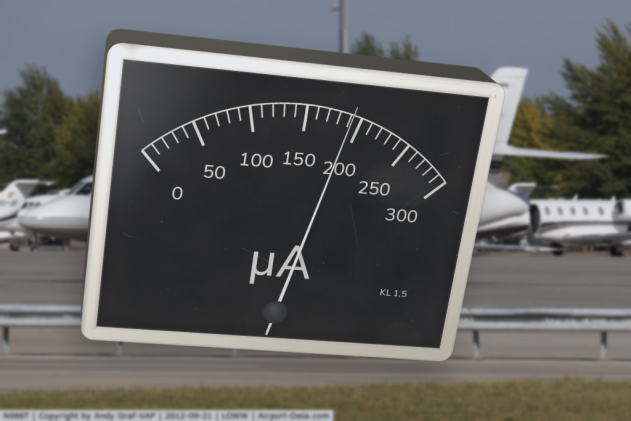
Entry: 190
